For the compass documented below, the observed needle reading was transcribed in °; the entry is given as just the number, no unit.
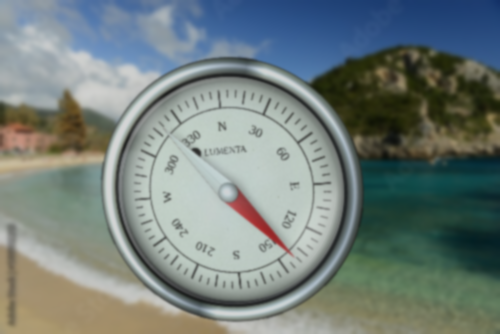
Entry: 140
